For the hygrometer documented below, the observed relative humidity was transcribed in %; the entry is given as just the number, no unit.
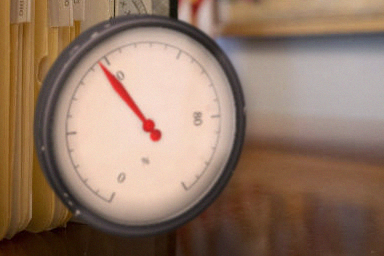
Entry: 38
